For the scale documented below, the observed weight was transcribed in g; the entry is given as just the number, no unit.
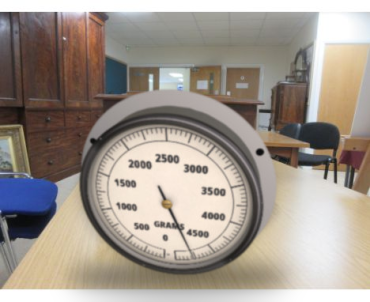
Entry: 4750
